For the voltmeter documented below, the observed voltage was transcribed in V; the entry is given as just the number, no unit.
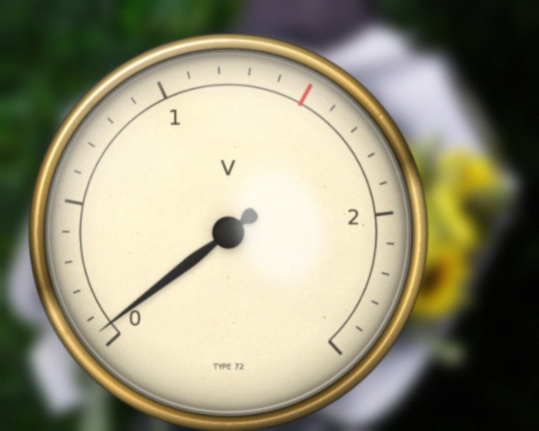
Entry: 0.05
